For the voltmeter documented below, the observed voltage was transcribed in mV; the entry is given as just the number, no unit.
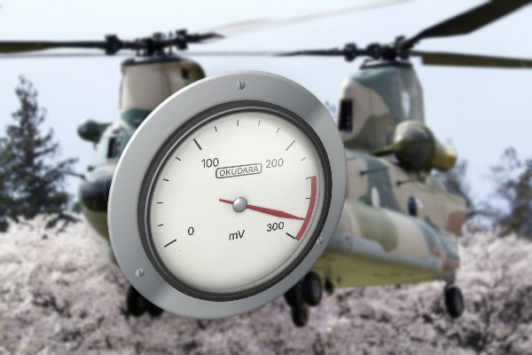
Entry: 280
